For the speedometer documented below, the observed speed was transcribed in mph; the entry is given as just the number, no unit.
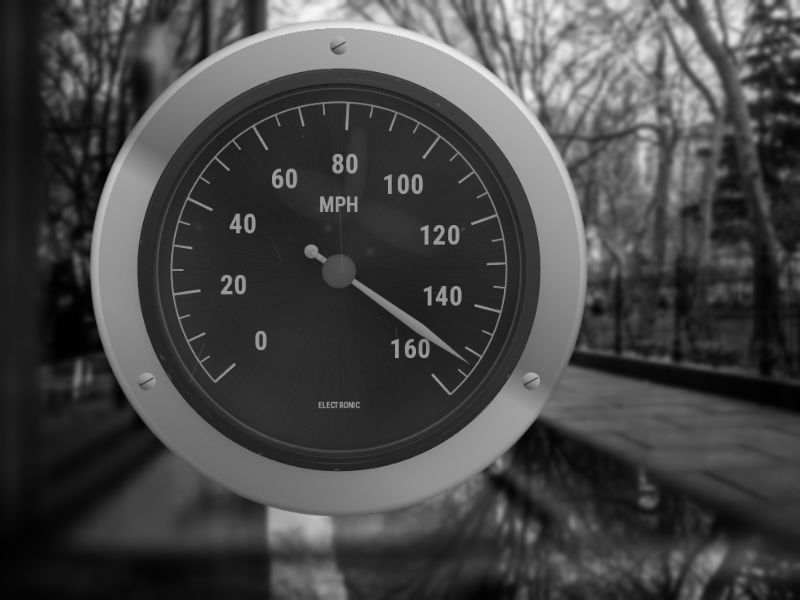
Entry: 152.5
